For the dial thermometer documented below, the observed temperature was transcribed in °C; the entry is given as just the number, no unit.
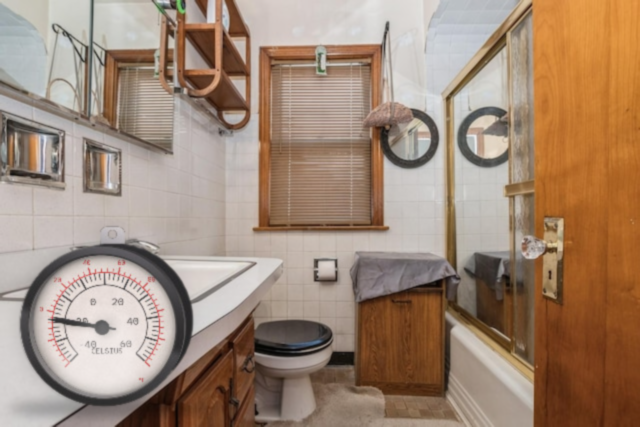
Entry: -20
